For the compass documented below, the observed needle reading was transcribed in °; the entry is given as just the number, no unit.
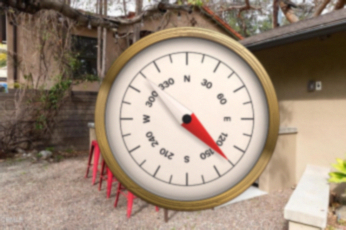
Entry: 135
